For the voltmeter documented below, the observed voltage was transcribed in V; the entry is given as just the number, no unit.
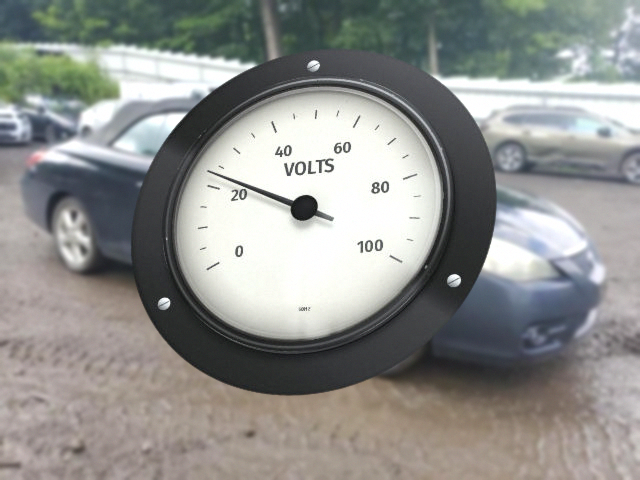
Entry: 22.5
